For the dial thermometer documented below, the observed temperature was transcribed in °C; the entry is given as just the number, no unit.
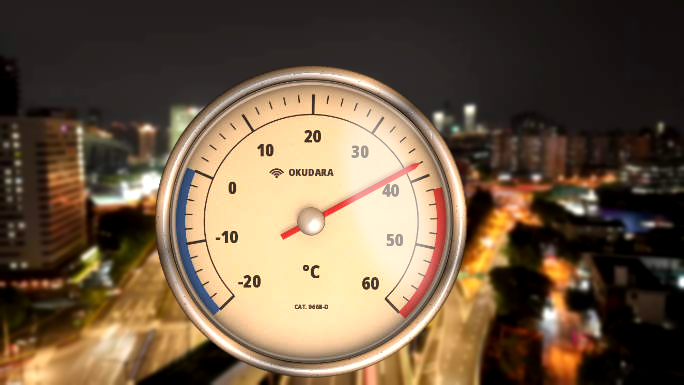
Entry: 38
